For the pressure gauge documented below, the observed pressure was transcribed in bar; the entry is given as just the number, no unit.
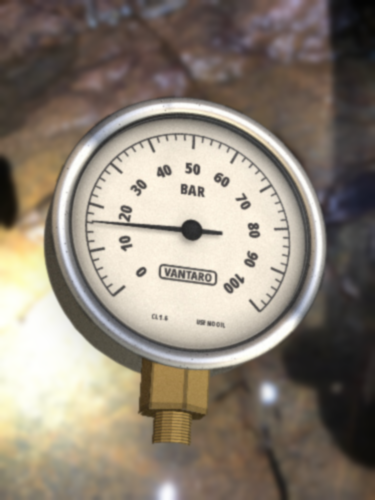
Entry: 16
